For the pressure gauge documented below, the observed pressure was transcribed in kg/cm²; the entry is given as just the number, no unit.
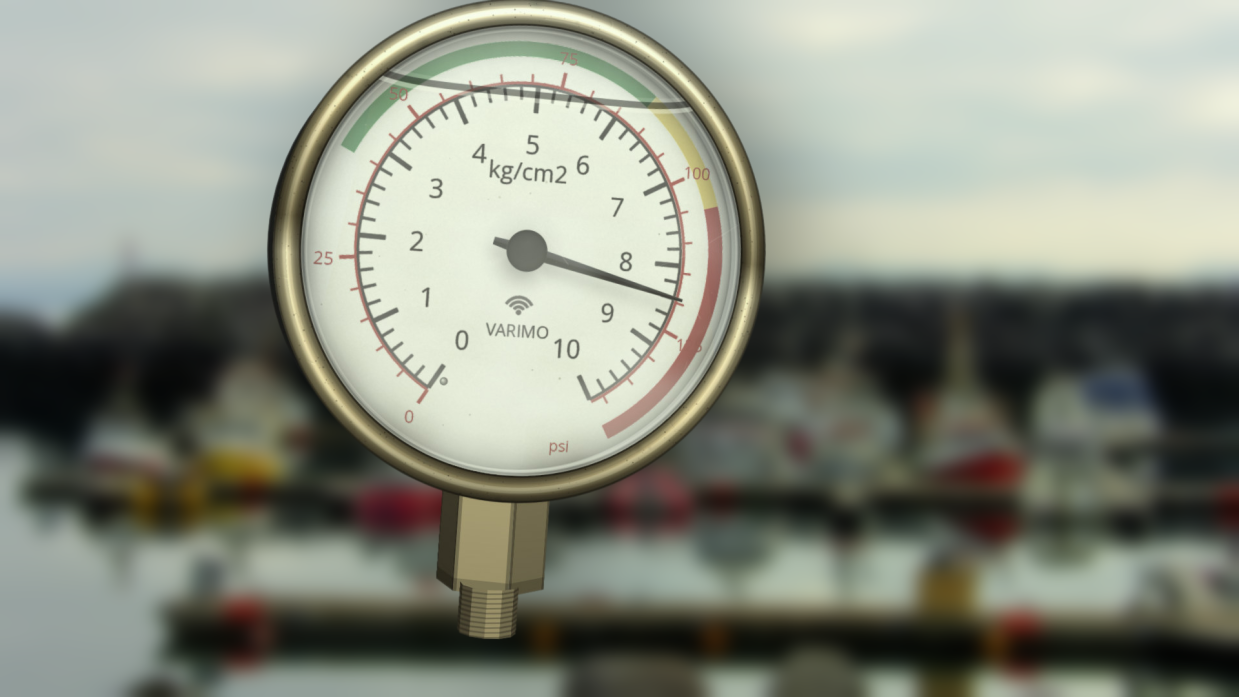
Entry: 8.4
